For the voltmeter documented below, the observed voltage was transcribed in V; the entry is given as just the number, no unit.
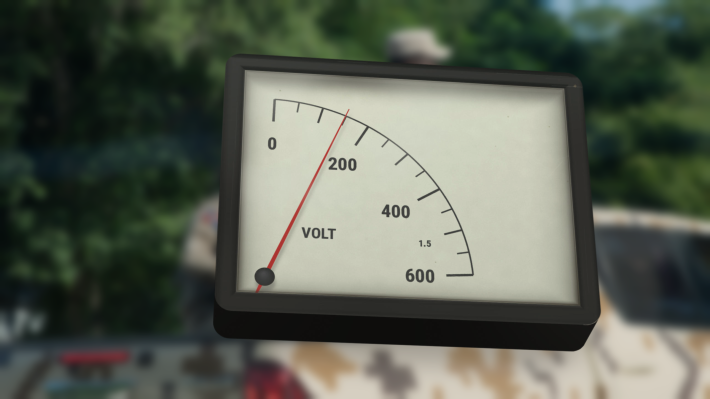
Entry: 150
